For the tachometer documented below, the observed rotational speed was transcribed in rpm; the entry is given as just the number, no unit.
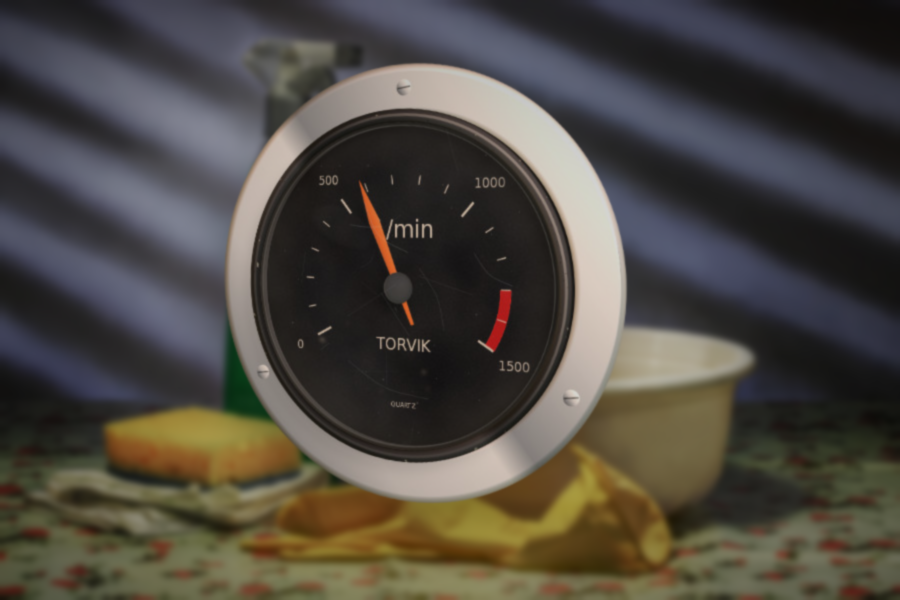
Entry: 600
